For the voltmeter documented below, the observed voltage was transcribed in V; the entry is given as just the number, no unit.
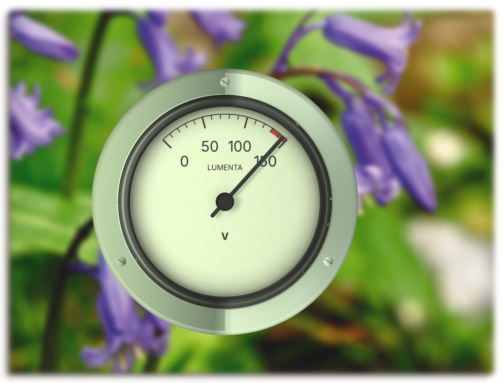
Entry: 145
